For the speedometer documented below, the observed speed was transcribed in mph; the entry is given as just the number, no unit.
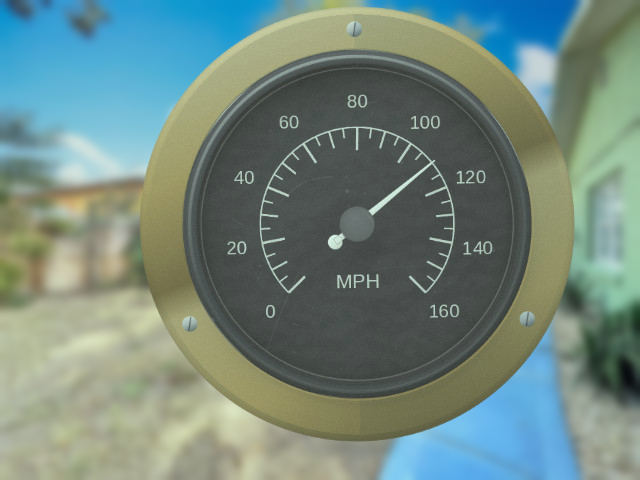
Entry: 110
